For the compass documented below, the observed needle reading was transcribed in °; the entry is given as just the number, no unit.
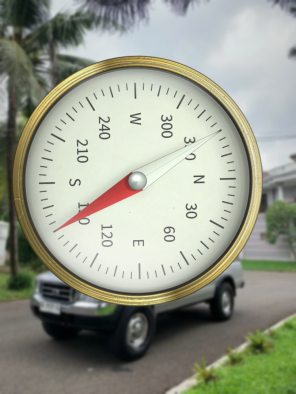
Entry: 150
